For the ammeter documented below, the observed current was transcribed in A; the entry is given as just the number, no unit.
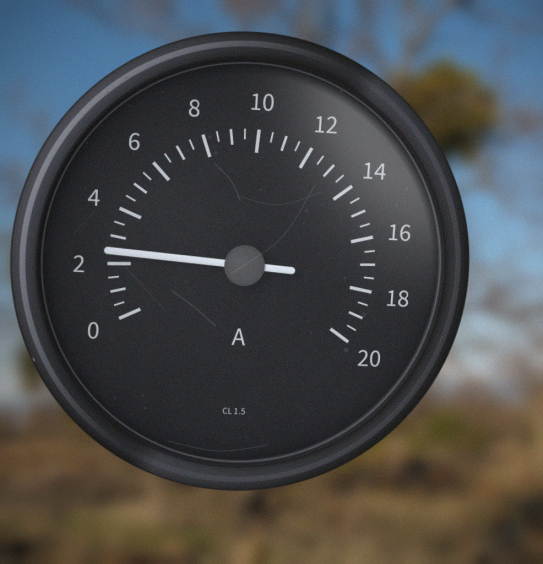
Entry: 2.5
